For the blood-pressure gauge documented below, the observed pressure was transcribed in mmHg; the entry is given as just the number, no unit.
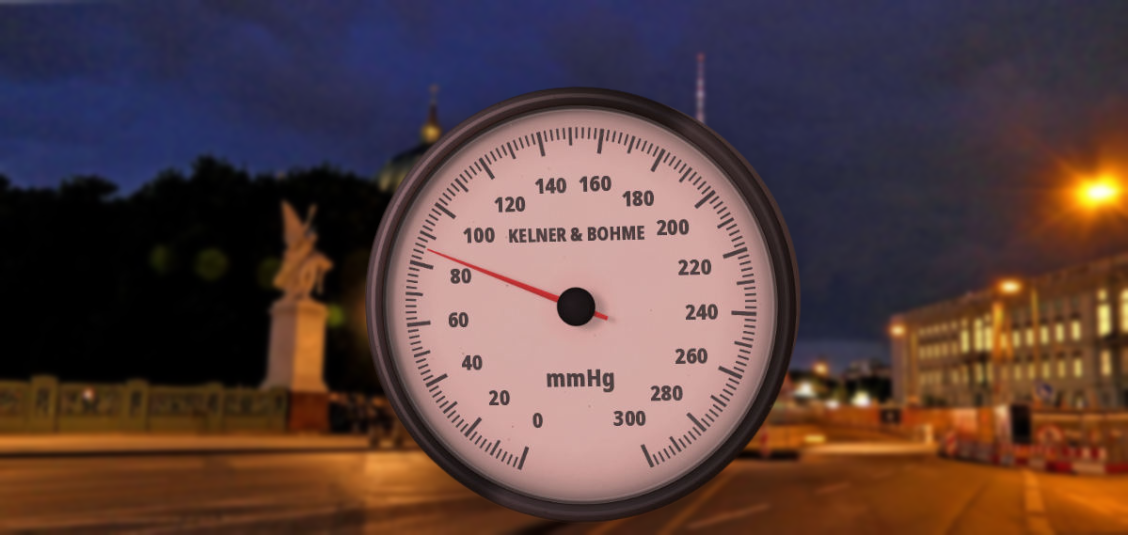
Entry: 86
